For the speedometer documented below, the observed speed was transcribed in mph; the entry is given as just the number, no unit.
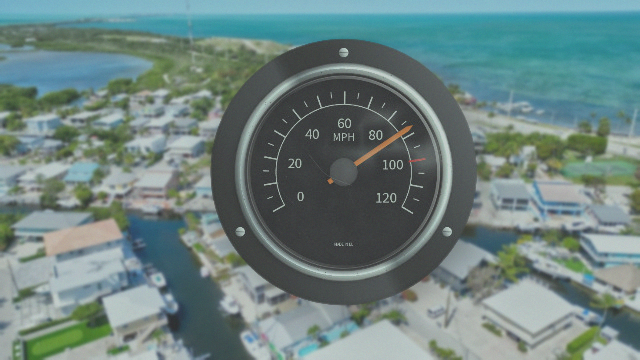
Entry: 87.5
